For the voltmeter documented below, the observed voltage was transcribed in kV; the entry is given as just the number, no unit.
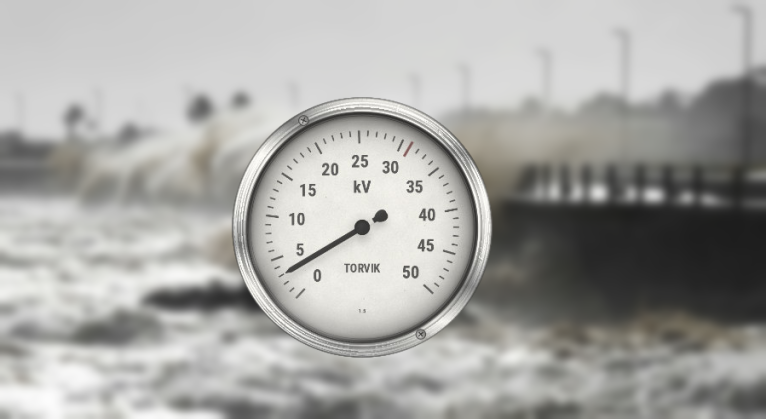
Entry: 3
